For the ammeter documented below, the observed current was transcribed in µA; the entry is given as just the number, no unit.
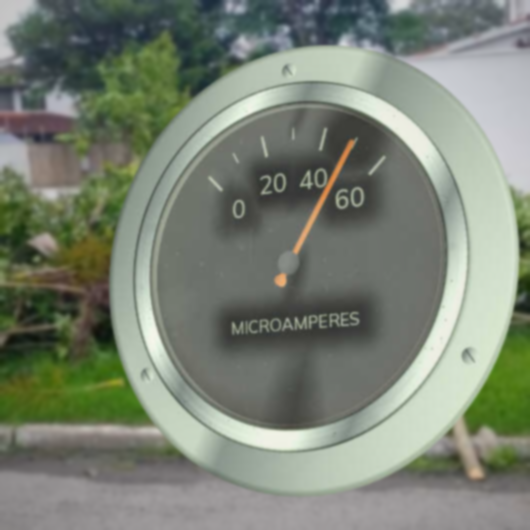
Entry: 50
